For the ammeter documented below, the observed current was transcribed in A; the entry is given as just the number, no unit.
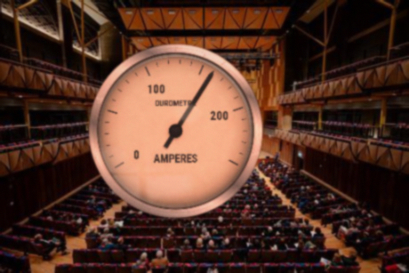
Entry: 160
